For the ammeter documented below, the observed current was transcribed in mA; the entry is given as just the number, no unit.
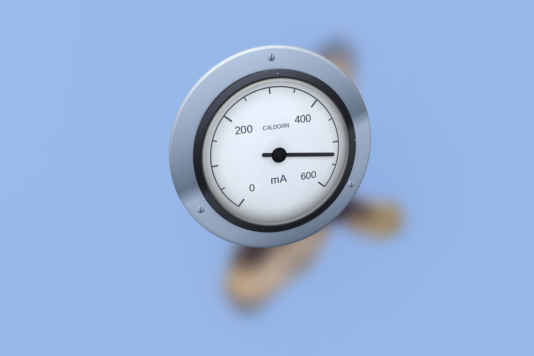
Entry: 525
